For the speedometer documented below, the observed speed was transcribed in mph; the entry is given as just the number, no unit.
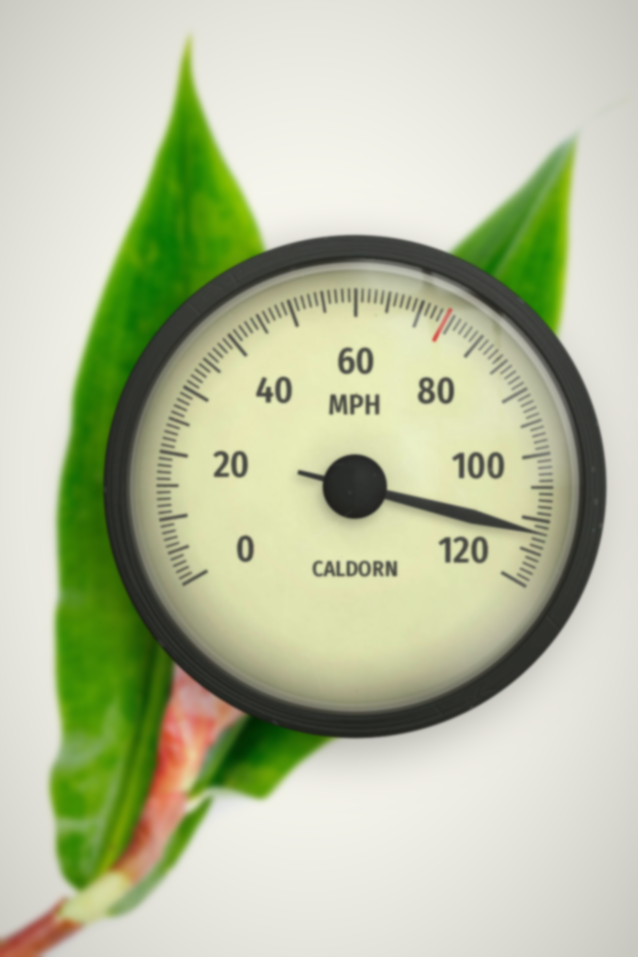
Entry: 112
